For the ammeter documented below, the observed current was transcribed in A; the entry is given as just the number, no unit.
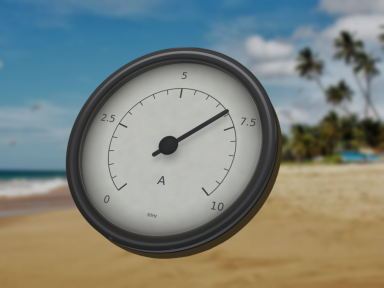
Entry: 7
